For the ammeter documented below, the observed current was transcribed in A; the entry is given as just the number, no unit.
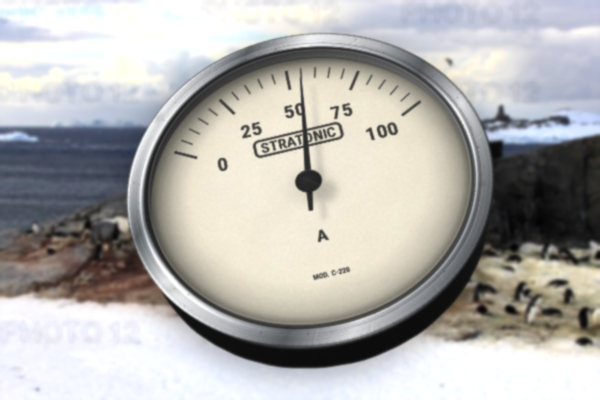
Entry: 55
